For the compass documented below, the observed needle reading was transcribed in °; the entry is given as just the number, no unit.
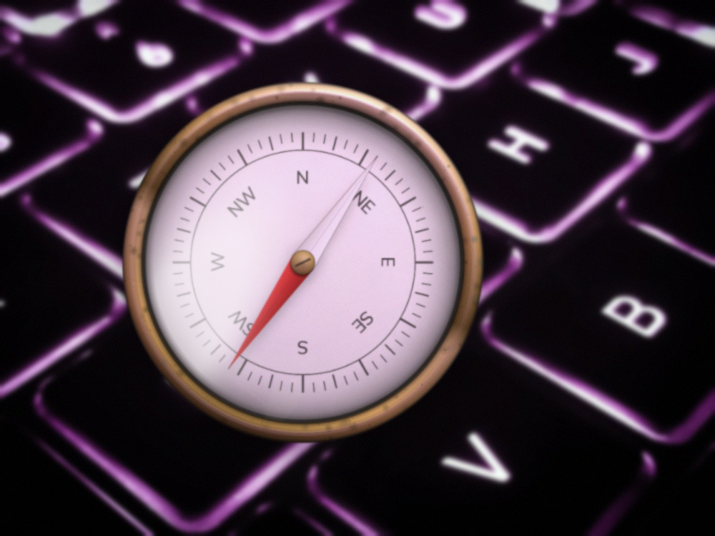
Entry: 215
